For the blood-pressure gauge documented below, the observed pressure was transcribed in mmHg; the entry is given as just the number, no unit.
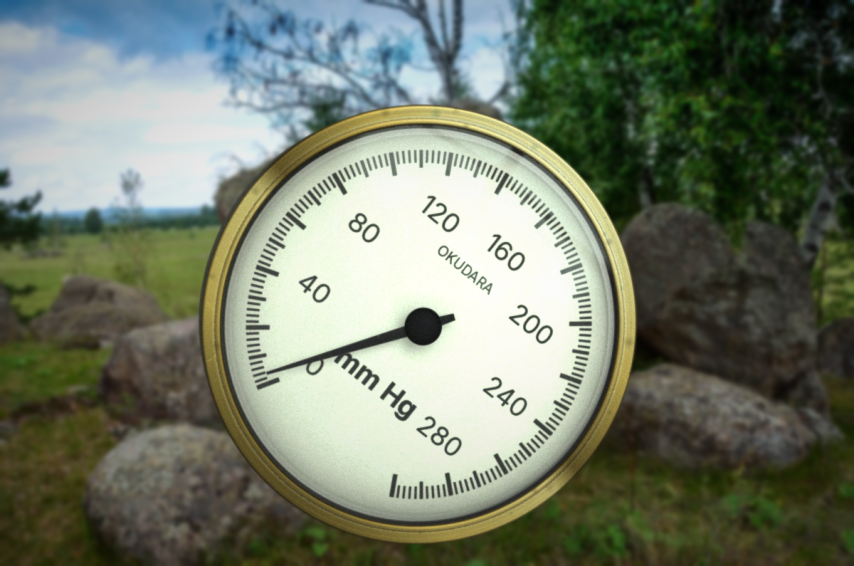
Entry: 4
